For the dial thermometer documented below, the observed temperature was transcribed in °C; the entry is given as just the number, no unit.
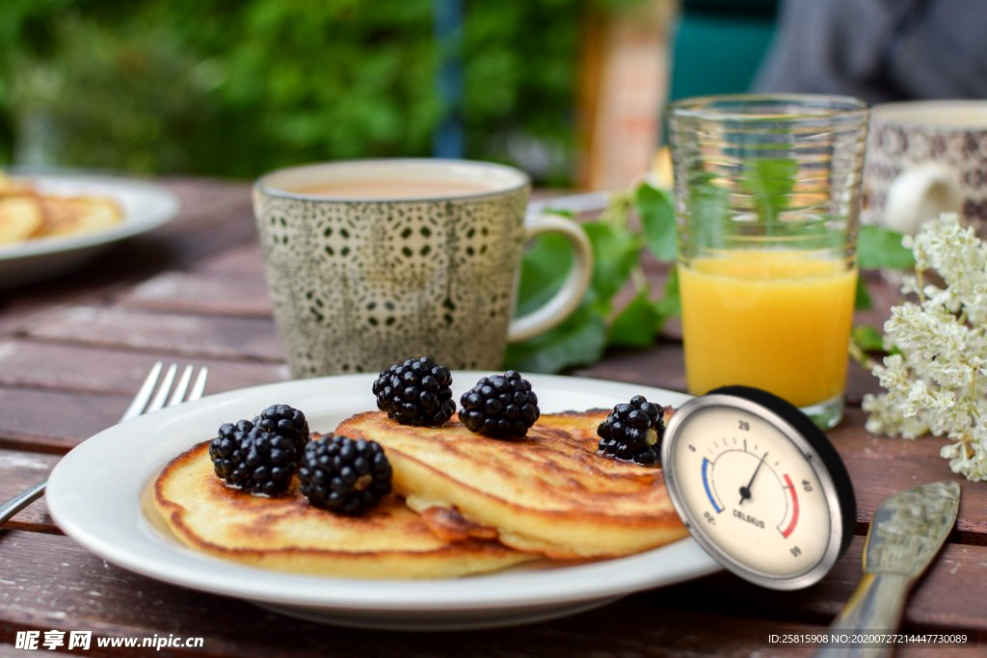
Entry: 28
